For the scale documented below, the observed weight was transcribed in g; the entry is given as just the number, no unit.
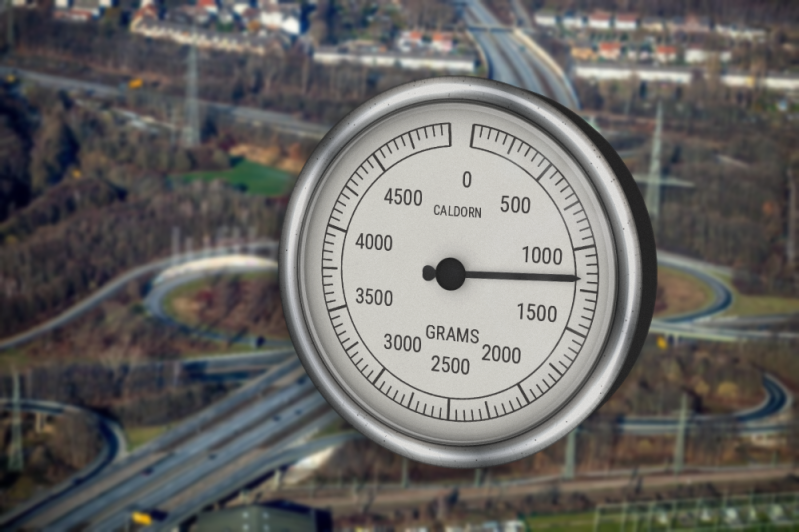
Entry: 1175
